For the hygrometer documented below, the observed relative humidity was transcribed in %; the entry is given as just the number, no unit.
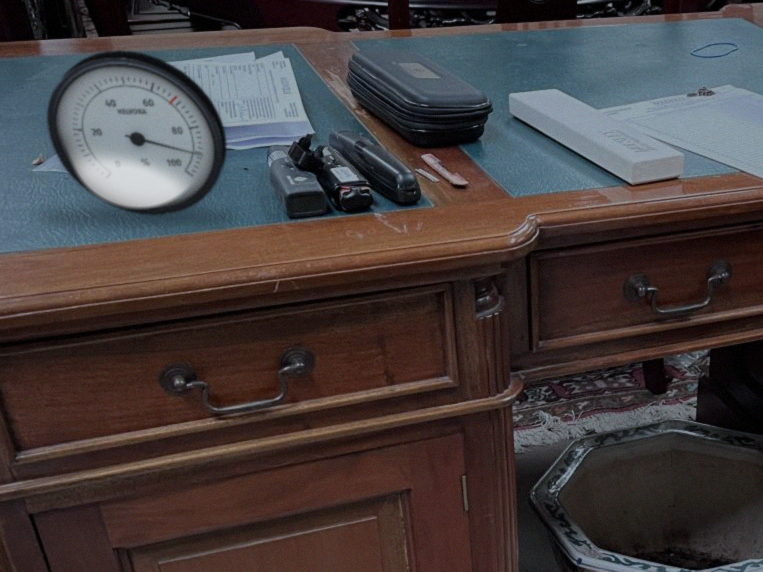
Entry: 90
